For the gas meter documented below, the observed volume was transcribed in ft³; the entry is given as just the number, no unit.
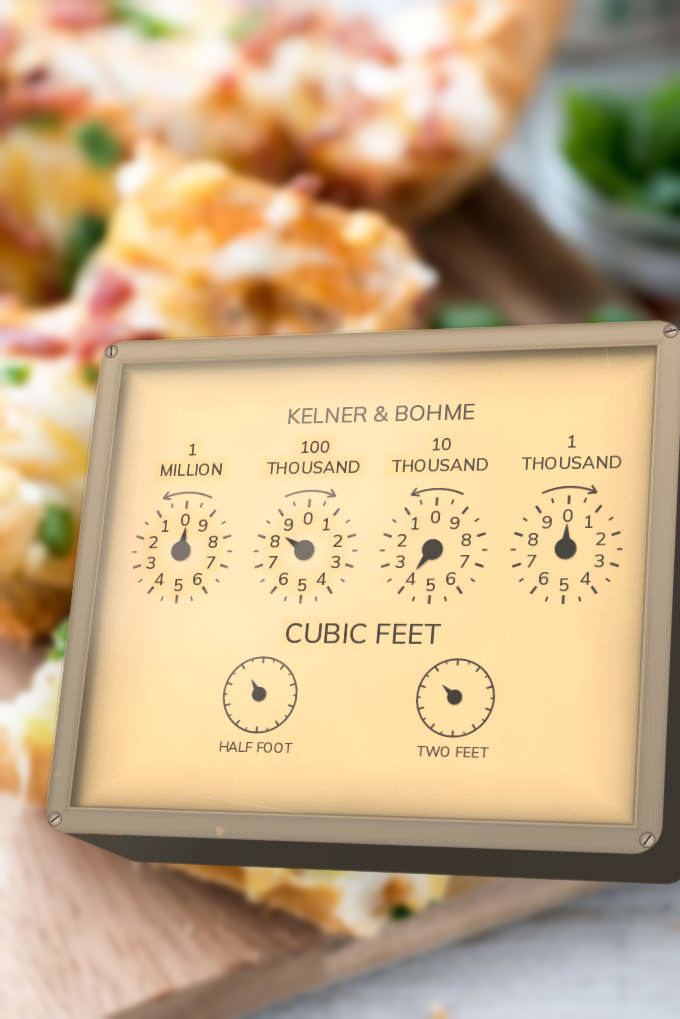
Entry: 984000
